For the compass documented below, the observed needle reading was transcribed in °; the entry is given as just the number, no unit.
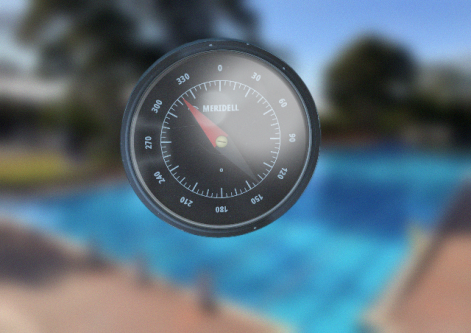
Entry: 320
